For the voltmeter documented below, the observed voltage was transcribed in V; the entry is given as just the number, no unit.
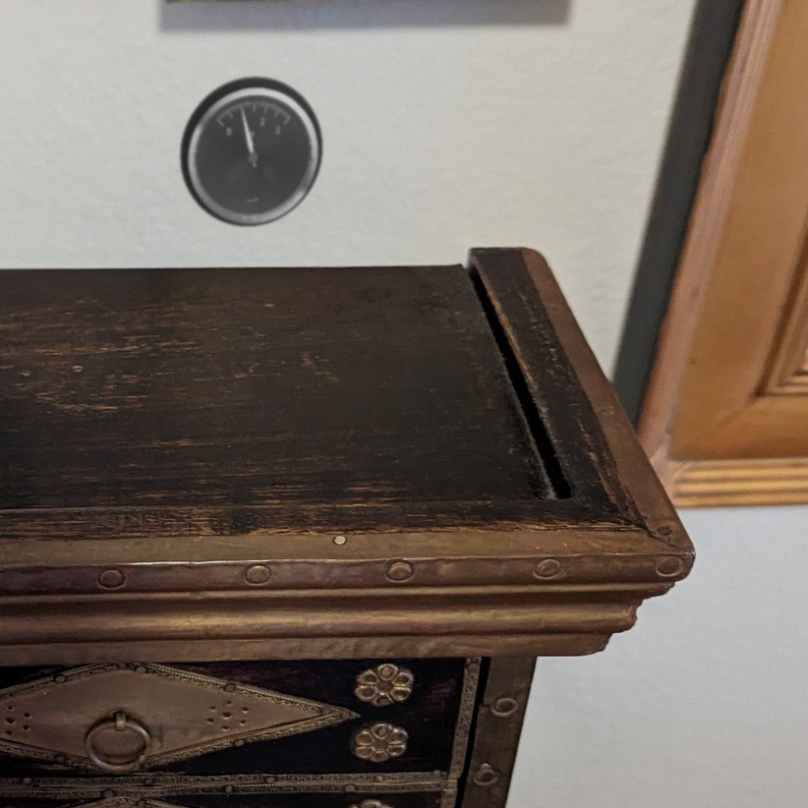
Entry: 1
